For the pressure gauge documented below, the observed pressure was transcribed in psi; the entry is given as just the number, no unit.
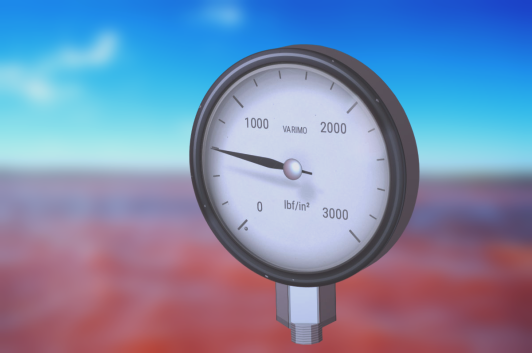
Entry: 600
